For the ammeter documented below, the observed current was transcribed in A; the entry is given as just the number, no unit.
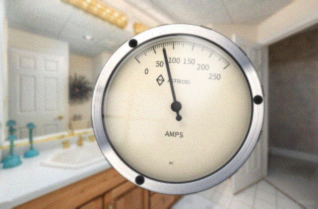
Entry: 75
